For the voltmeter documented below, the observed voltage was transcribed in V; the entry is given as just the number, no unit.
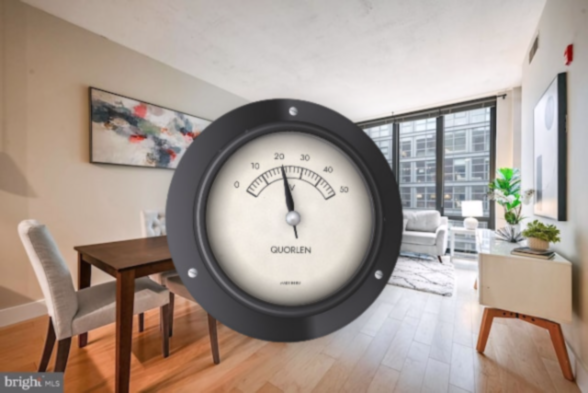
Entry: 20
